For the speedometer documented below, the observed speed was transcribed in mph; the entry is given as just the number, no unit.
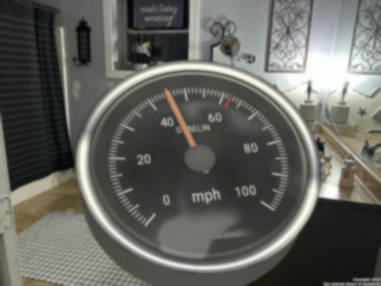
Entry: 45
